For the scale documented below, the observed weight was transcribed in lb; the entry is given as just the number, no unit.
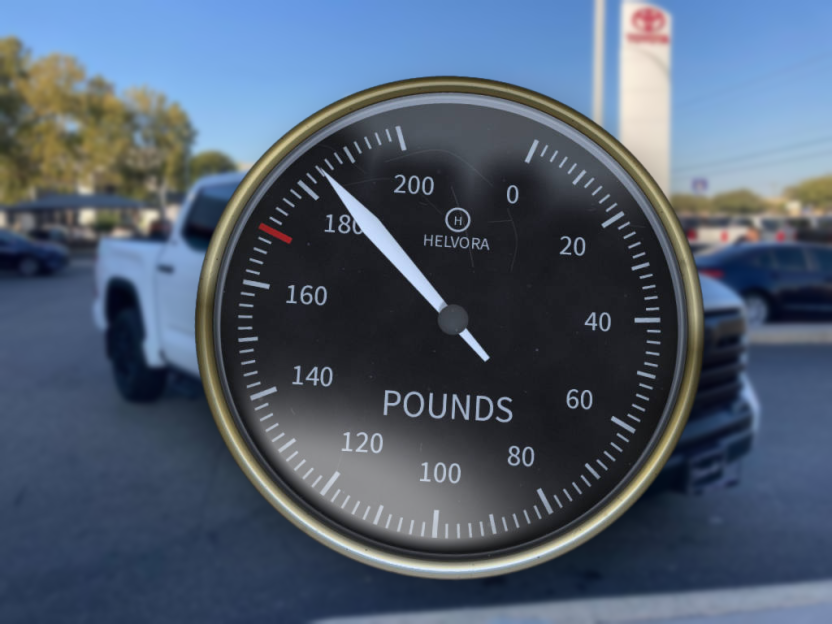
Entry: 184
